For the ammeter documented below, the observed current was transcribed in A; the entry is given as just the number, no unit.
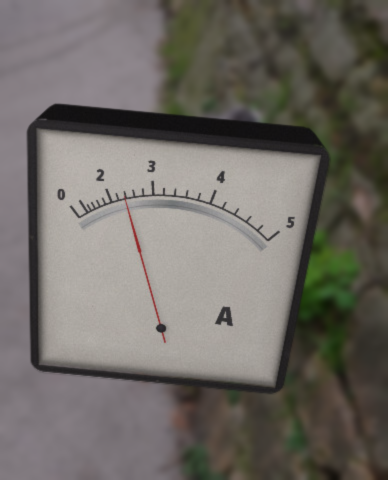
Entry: 2.4
